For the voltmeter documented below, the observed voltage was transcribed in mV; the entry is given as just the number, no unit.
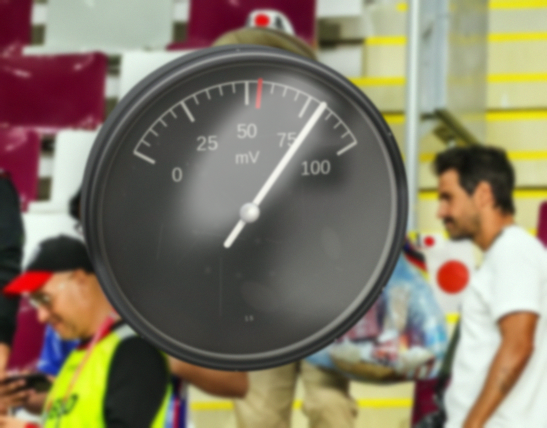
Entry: 80
